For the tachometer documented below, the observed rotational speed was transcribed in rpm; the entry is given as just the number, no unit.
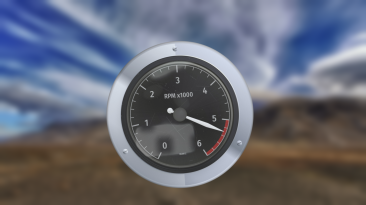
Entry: 5300
